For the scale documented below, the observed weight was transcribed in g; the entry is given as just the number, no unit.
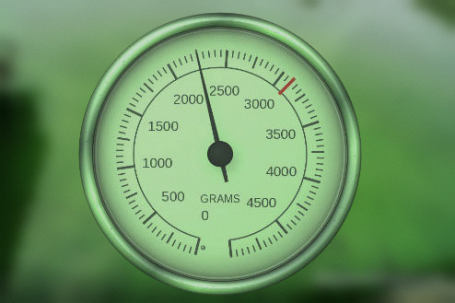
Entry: 2250
